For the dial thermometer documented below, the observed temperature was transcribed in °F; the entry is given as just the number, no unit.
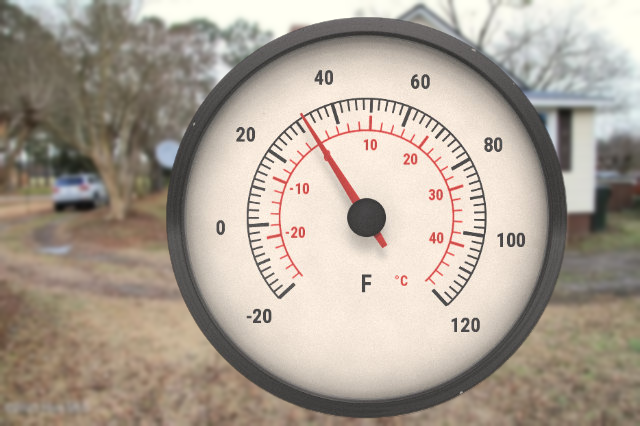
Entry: 32
